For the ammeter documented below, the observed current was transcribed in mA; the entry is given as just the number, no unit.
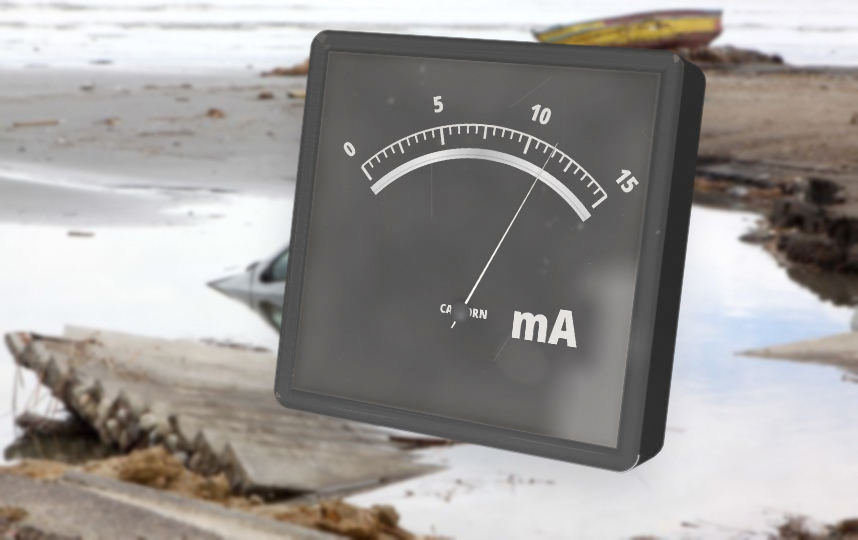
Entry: 11.5
